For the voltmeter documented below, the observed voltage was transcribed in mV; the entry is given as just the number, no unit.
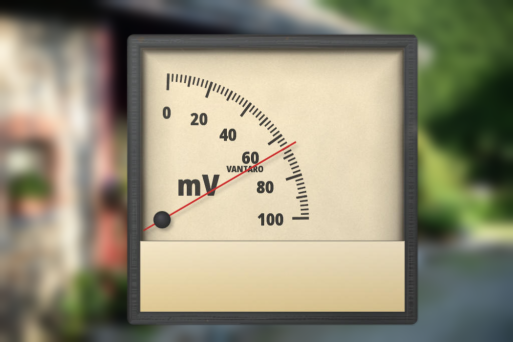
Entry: 66
